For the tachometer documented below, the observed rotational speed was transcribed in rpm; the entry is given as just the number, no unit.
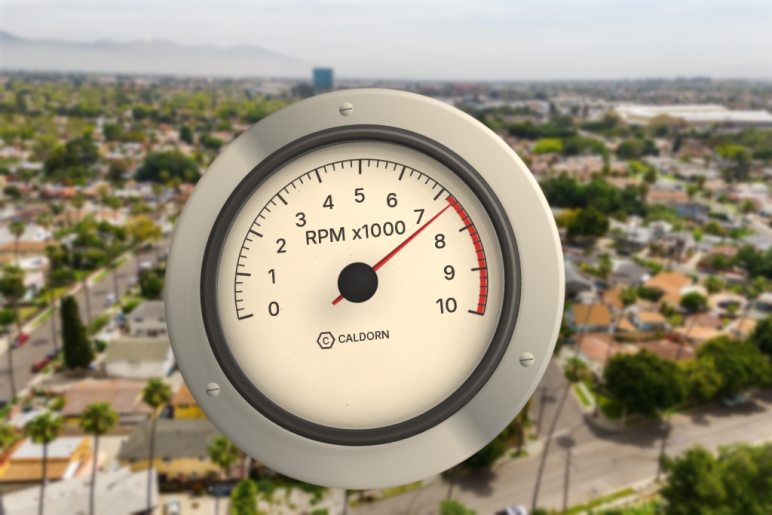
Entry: 7400
